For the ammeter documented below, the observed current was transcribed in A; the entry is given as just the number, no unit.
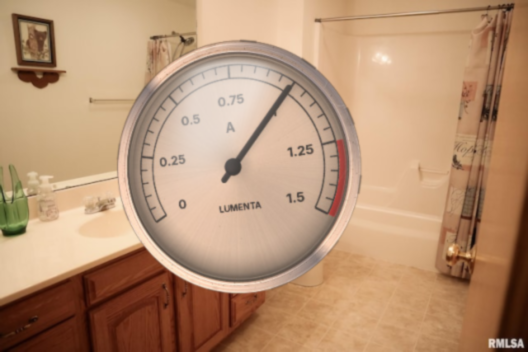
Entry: 1
